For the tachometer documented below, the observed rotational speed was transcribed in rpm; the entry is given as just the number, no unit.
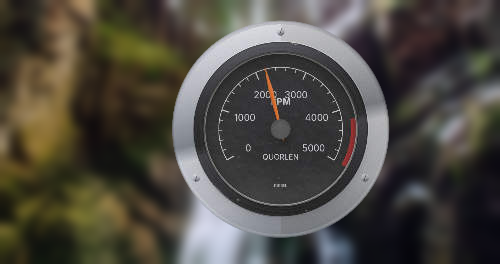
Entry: 2200
